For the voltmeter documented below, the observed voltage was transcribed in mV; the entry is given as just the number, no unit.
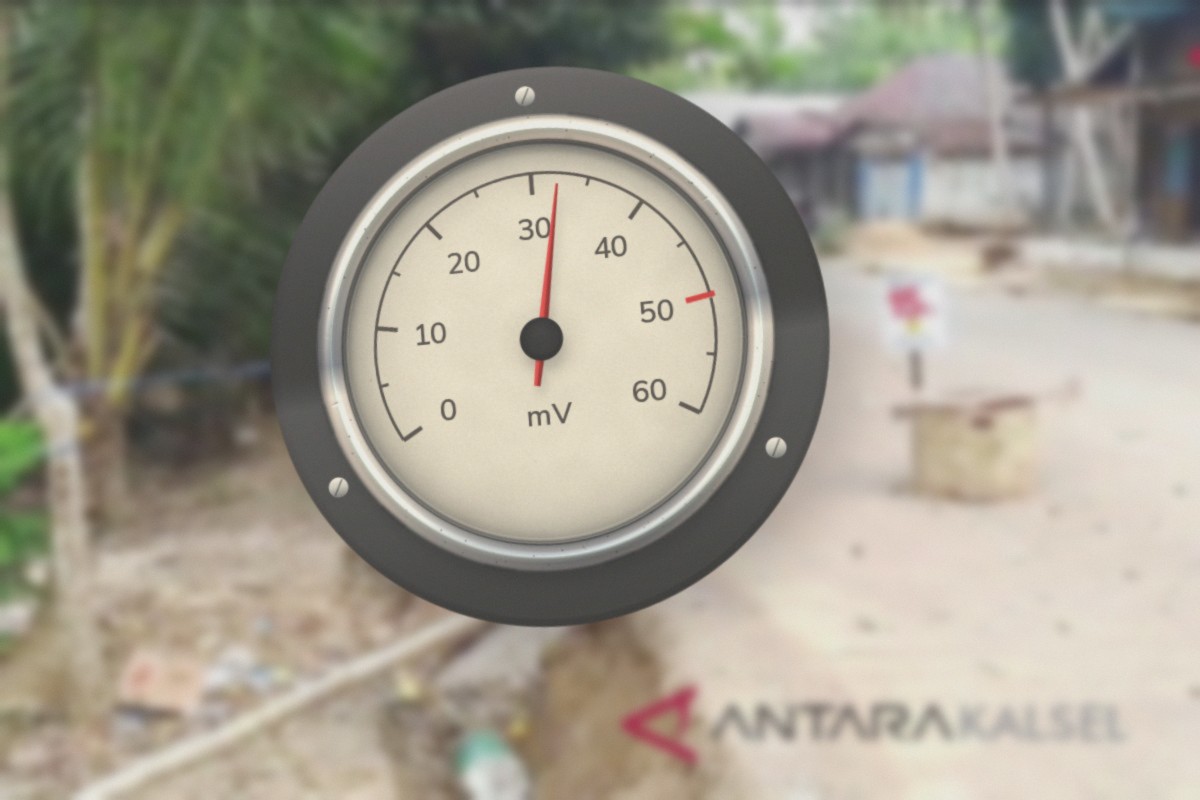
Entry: 32.5
